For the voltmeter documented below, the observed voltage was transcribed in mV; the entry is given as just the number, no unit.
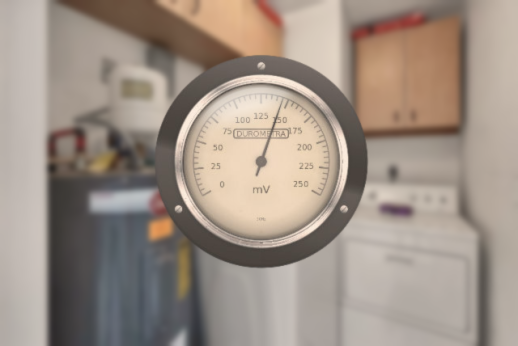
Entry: 145
